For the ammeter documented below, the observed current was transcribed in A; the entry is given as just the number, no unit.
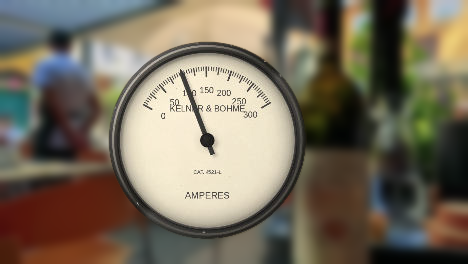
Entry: 100
